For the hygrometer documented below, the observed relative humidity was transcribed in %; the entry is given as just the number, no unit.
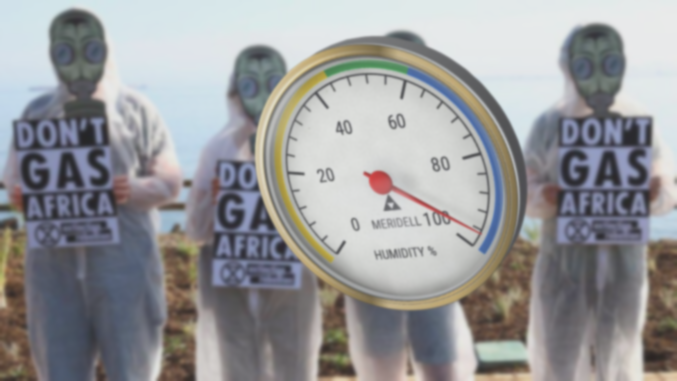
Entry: 96
